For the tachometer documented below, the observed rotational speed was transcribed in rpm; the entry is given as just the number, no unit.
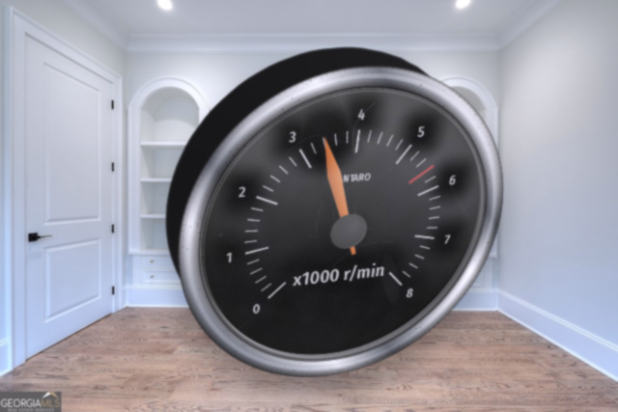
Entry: 3400
